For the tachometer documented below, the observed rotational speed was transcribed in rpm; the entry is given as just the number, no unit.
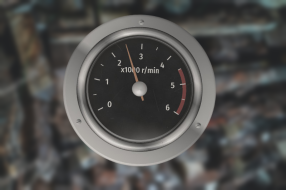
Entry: 2500
